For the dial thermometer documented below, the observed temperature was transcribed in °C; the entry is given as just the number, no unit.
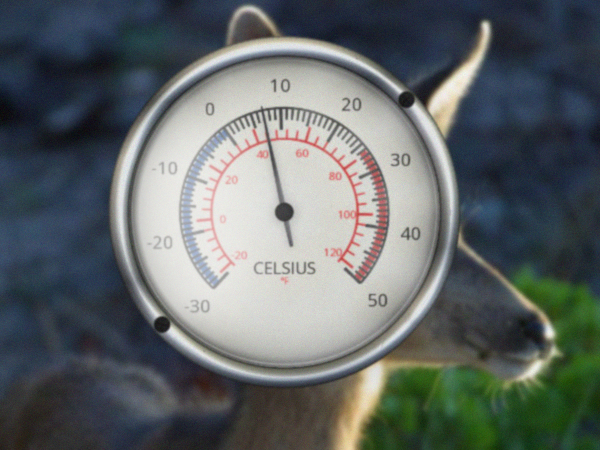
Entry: 7
